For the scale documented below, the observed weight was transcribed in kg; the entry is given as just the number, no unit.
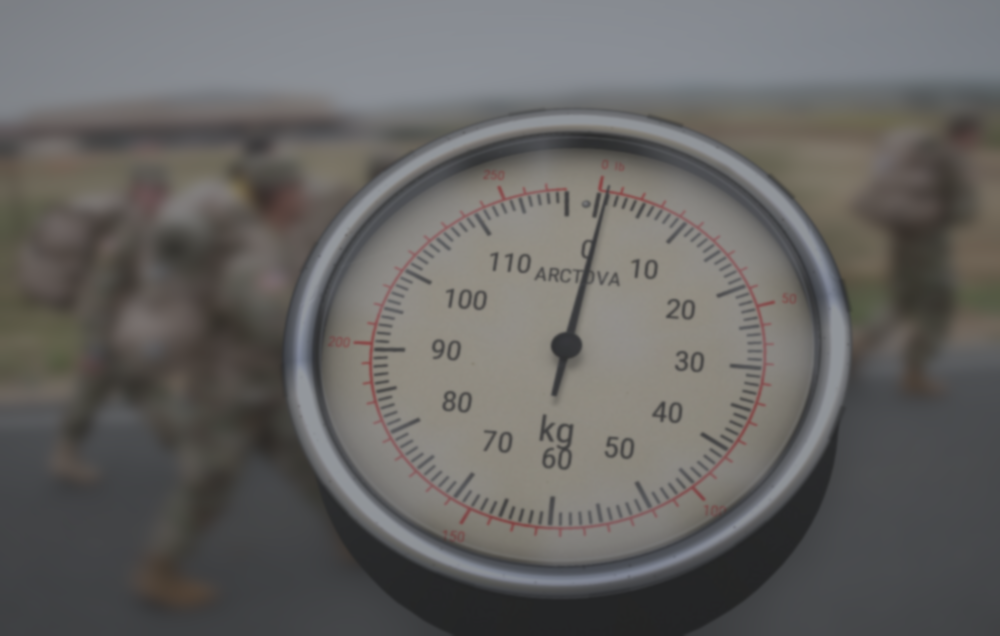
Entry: 1
